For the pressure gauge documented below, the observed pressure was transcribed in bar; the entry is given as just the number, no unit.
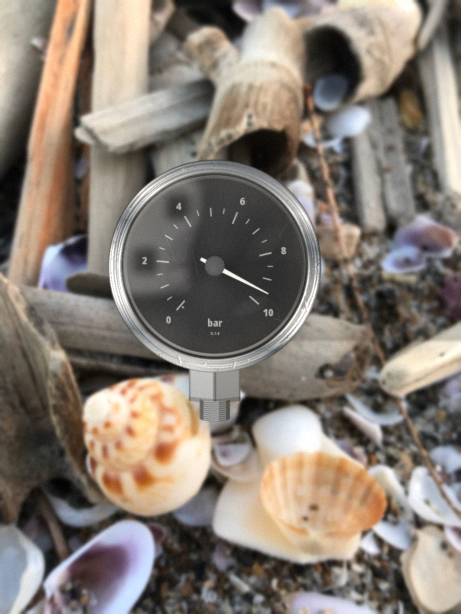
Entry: 9.5
